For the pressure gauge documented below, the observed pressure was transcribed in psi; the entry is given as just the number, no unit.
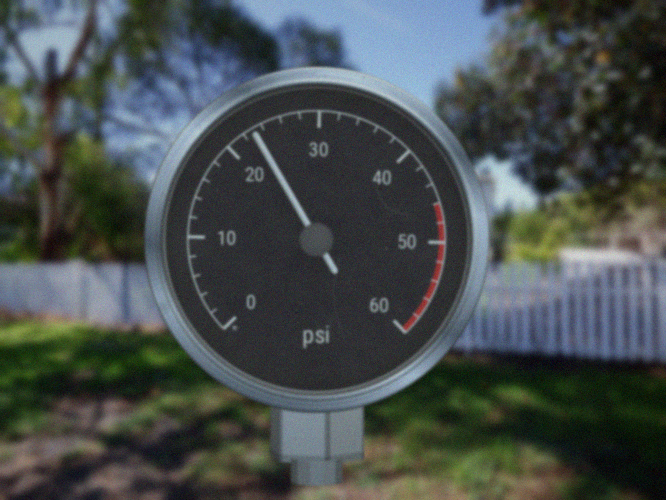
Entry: 23
